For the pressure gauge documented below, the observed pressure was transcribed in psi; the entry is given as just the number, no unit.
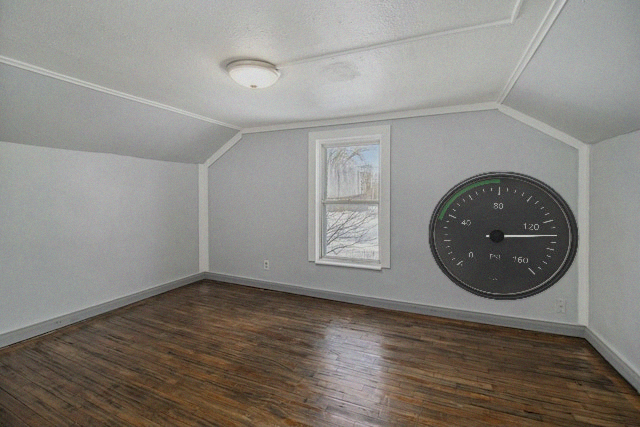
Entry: 130
